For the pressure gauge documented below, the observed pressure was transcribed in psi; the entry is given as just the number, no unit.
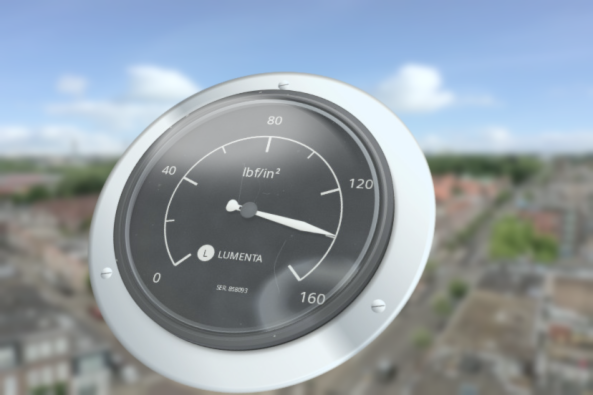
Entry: 140
